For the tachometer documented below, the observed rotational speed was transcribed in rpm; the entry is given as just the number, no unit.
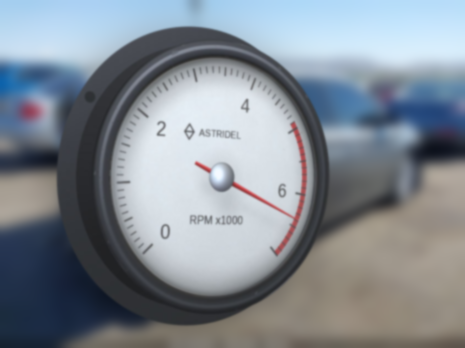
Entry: 6400
